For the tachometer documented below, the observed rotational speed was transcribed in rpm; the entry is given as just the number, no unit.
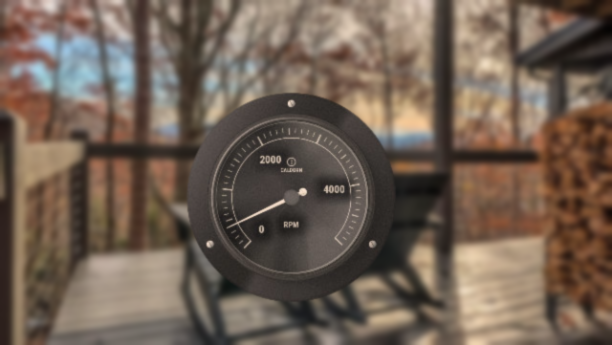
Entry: 400
